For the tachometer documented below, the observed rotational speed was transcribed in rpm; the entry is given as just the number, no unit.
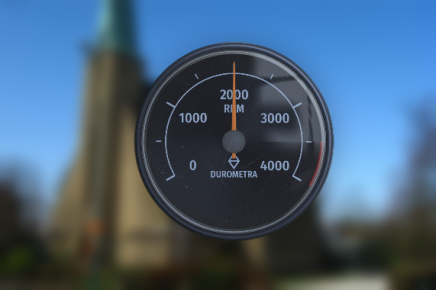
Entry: 2000
